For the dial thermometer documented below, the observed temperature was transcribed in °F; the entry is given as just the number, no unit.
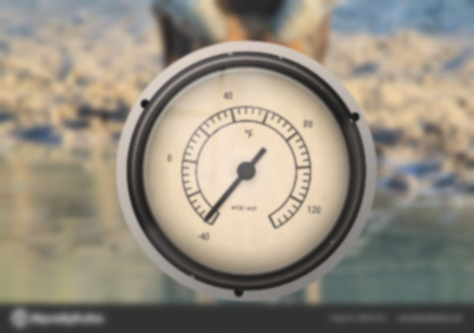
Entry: -36
